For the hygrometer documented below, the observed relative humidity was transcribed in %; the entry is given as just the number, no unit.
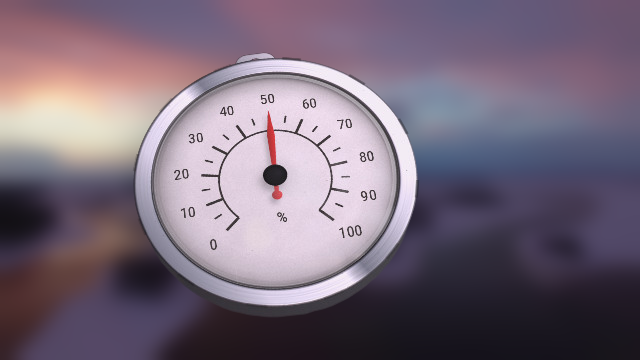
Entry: 50
